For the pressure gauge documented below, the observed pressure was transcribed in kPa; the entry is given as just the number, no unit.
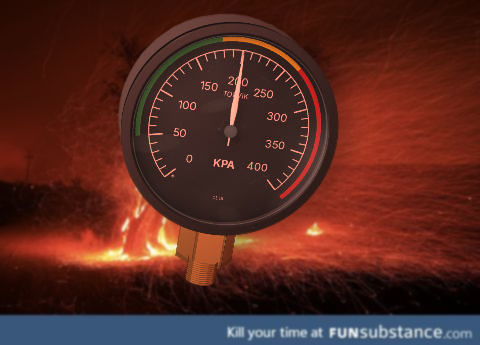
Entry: 200
